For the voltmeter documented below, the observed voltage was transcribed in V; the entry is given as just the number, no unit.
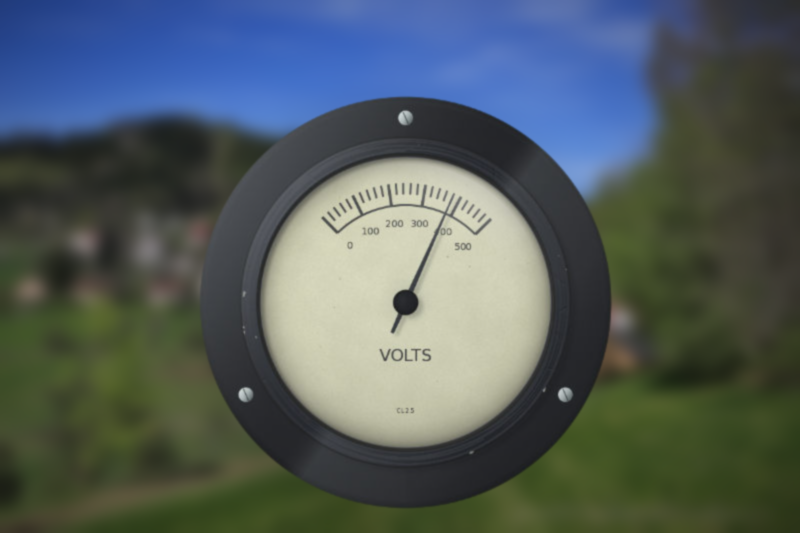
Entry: 380
